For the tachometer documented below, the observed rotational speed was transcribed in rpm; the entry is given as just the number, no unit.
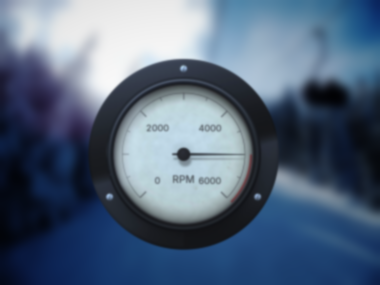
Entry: 5000
